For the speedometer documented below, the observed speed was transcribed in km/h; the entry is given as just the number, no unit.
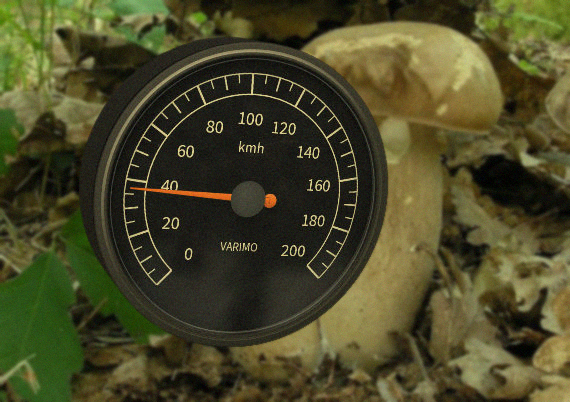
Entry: 37.5
